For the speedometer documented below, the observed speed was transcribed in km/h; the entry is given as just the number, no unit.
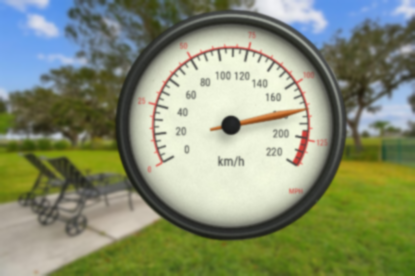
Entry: 180
